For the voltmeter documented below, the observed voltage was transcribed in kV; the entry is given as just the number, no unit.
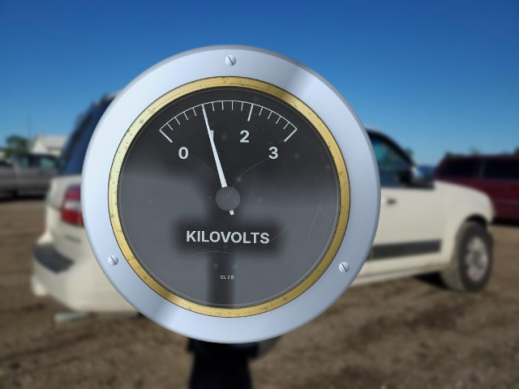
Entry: 1
